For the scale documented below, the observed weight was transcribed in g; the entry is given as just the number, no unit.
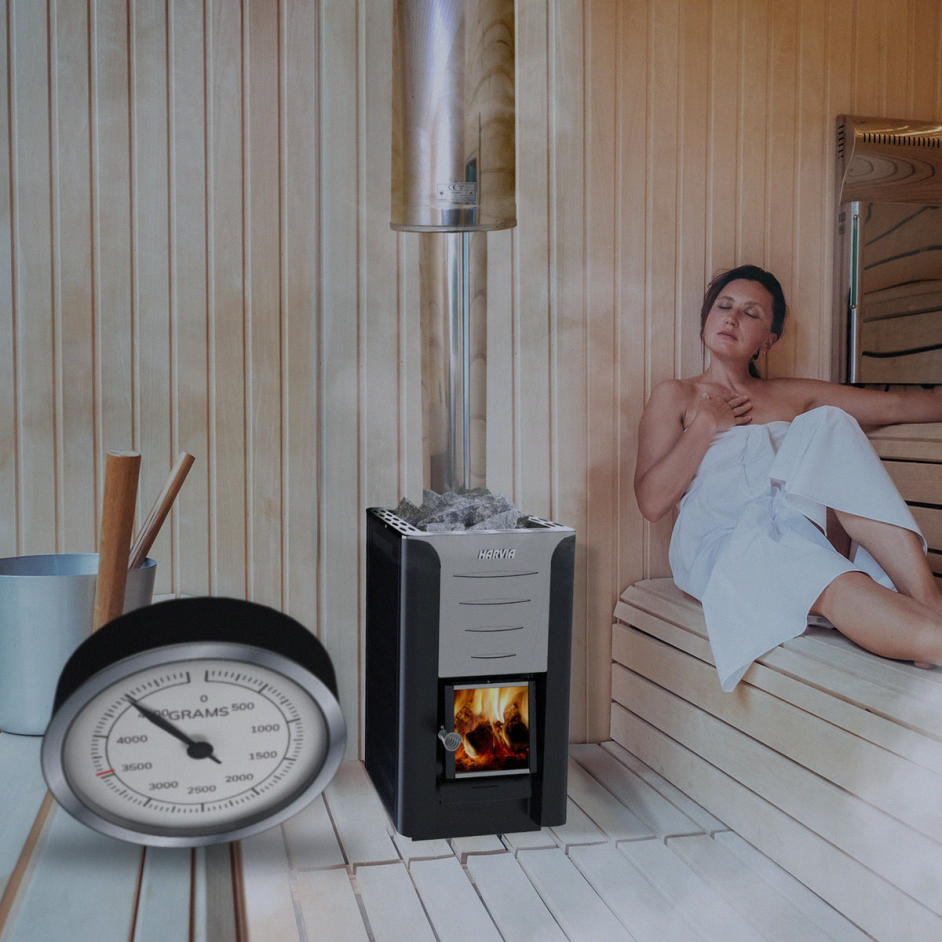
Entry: 4500
